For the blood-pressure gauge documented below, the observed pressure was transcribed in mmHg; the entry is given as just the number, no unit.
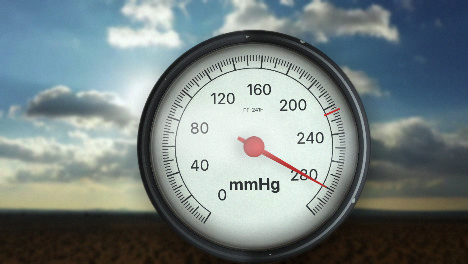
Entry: 280
